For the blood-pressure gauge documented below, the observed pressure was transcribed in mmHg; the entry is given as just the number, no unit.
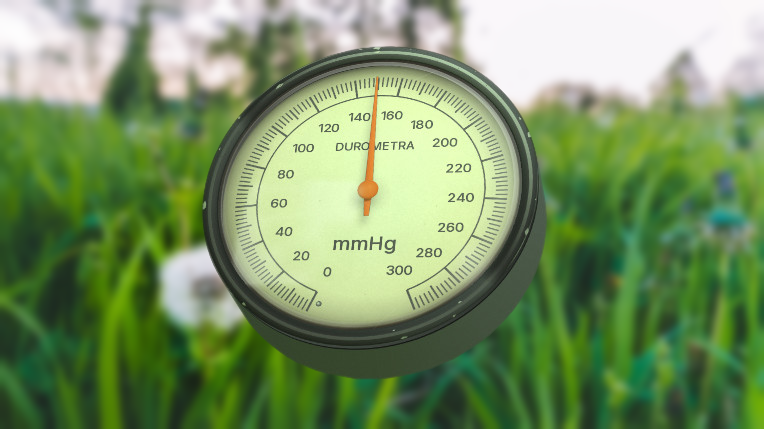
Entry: 150
